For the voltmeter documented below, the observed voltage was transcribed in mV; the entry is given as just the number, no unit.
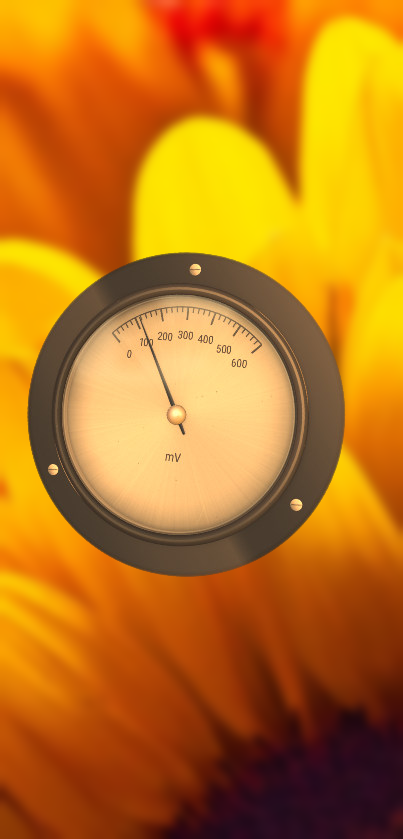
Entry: 120
